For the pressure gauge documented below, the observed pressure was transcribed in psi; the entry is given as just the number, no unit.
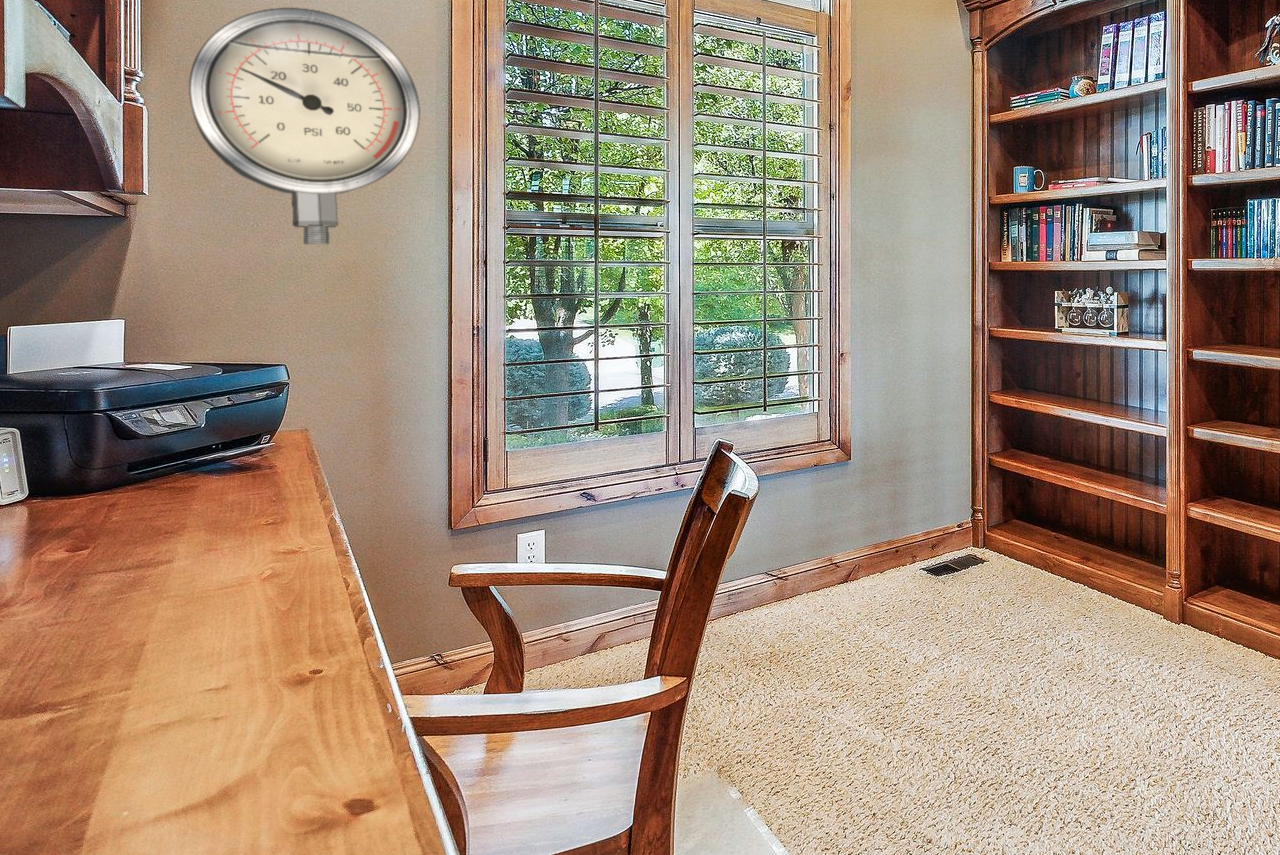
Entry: 16
